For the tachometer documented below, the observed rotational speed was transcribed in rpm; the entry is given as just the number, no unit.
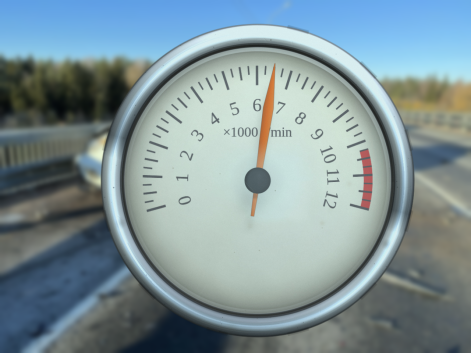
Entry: 6500
